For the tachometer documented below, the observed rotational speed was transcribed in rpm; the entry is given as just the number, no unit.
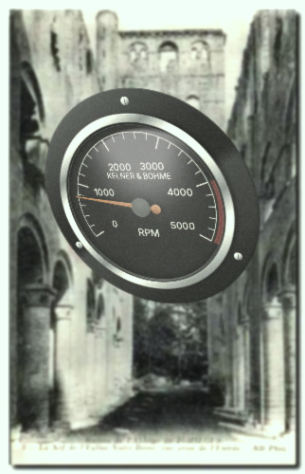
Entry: 800
